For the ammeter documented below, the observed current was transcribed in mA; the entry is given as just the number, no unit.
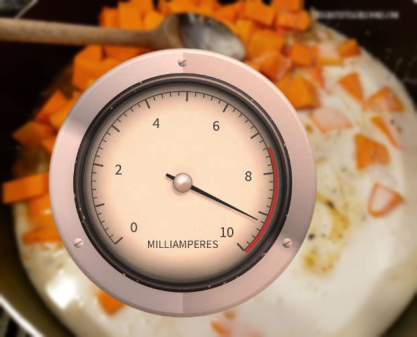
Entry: 9.2
